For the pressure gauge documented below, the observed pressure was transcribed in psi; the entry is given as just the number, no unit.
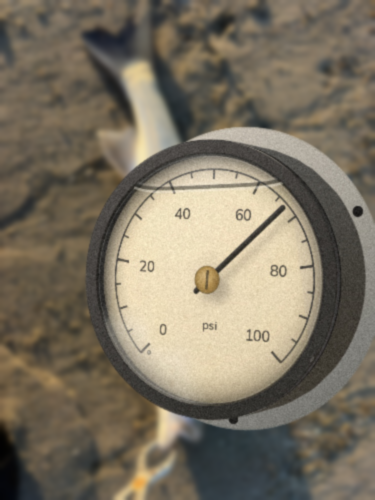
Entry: 67.5
